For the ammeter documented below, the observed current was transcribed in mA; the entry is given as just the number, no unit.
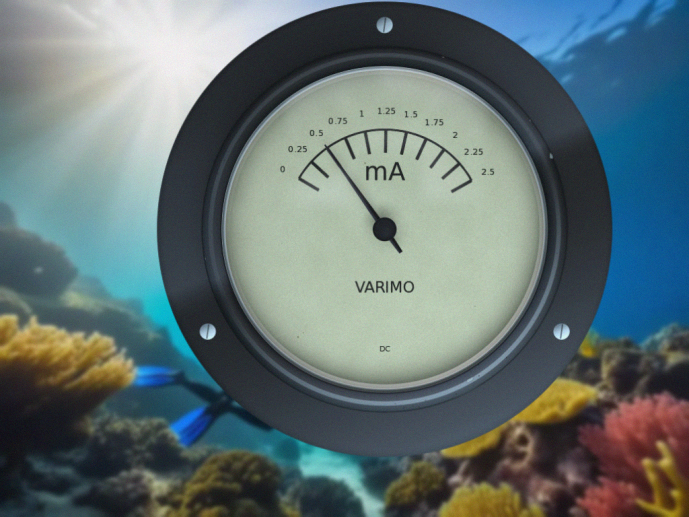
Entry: 0.5
